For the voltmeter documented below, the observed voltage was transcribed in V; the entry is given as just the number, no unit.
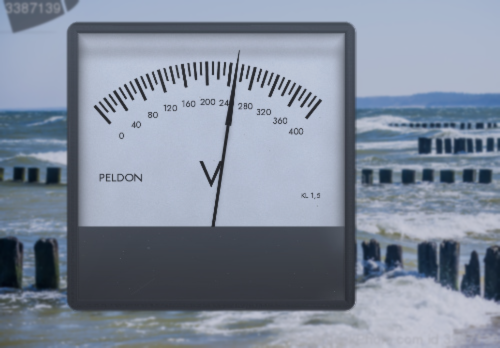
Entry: 250
